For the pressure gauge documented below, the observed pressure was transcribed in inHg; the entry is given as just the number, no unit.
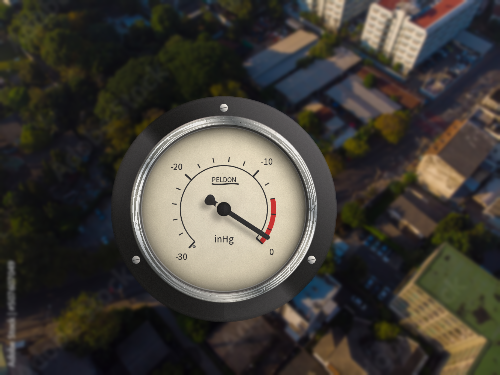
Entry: -1
